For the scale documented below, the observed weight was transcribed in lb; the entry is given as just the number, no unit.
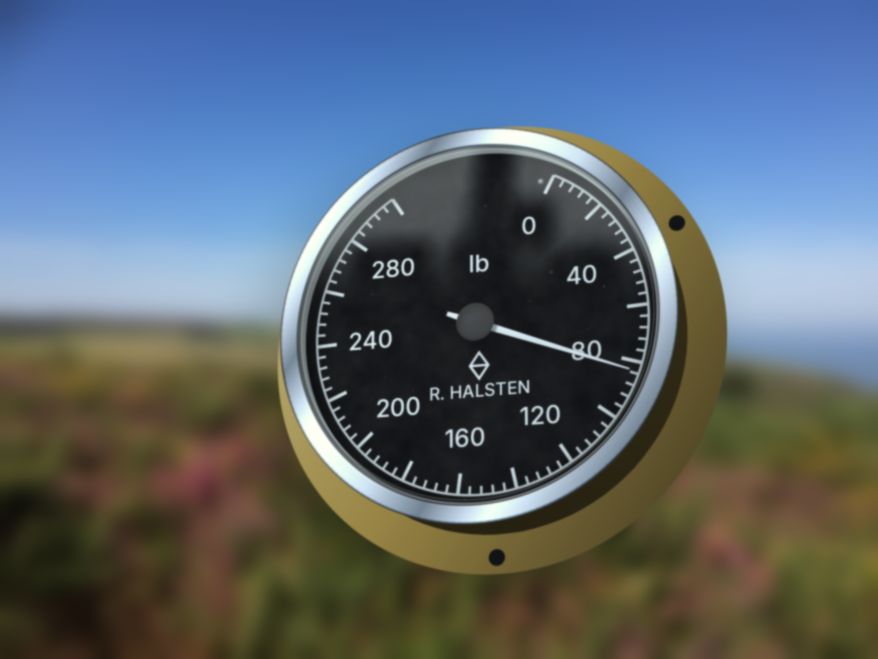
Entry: 84
